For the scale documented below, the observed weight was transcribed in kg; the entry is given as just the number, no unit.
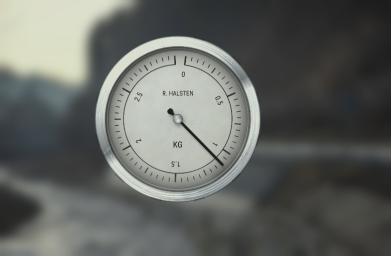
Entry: 1.1
